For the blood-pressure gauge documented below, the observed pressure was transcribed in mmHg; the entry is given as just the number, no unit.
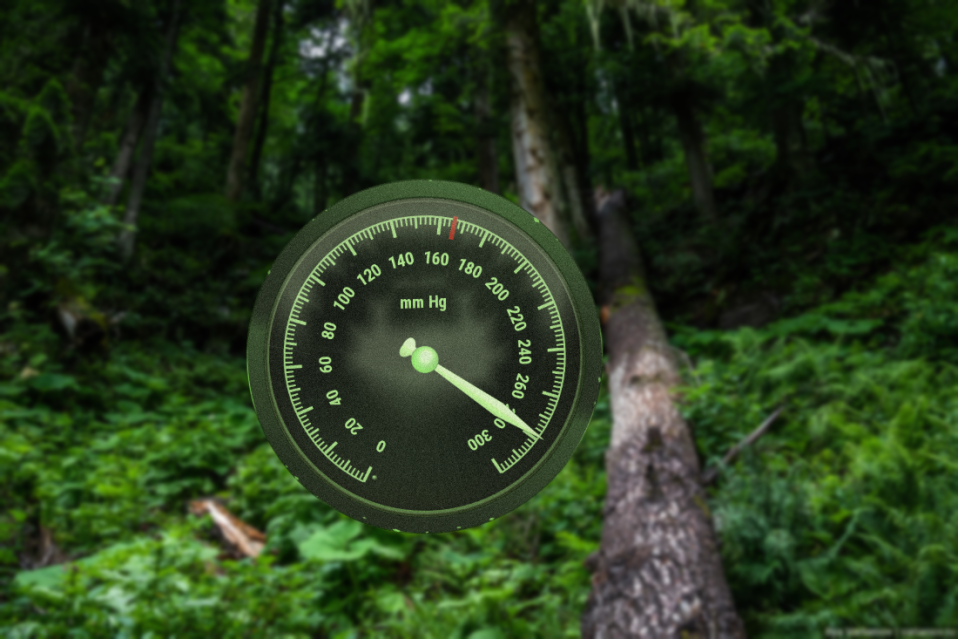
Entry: 278
